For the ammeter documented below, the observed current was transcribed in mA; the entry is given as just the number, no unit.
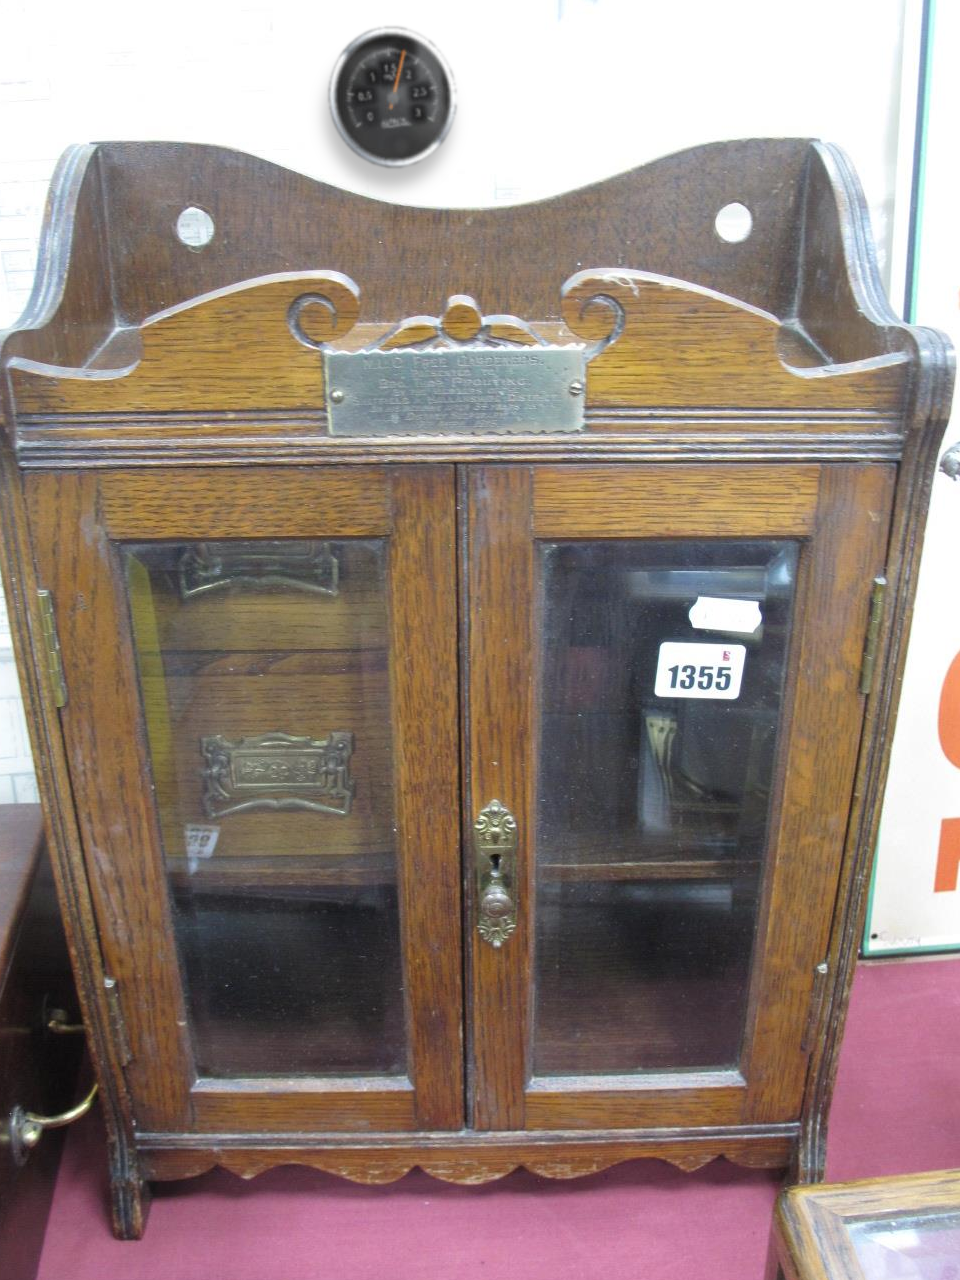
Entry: 1.75
